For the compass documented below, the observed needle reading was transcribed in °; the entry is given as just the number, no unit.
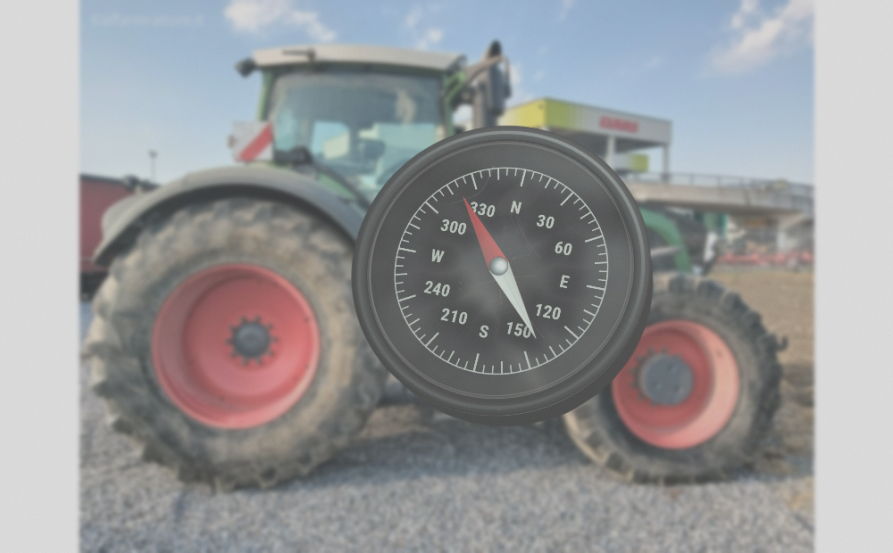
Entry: 320
